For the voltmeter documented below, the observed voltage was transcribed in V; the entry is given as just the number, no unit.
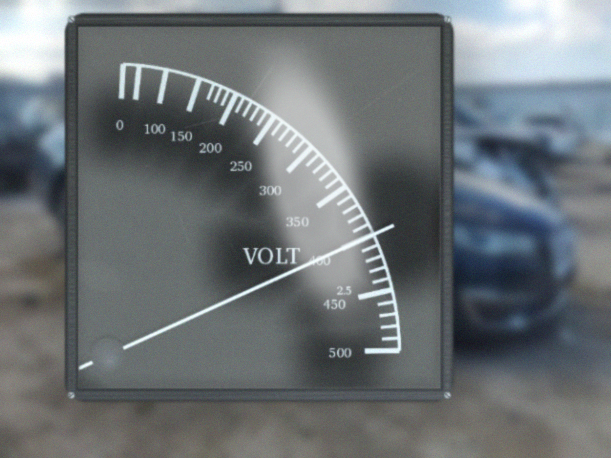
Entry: 400
